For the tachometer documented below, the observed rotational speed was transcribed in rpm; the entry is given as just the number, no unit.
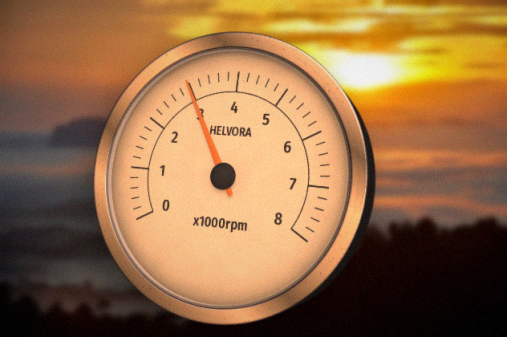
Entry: 3000
